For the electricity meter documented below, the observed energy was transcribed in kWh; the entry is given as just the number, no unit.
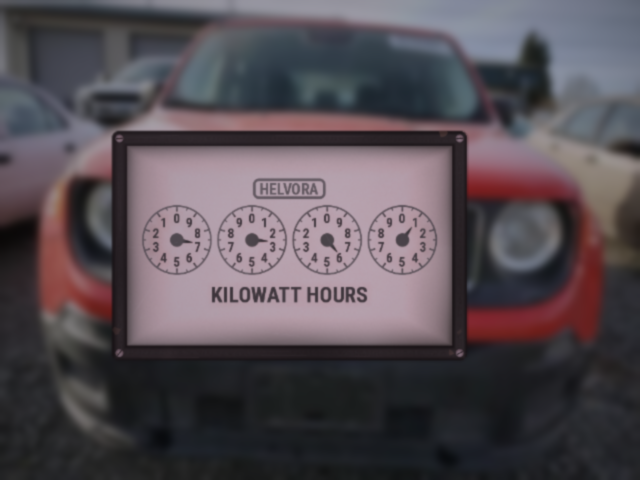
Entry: 7261
